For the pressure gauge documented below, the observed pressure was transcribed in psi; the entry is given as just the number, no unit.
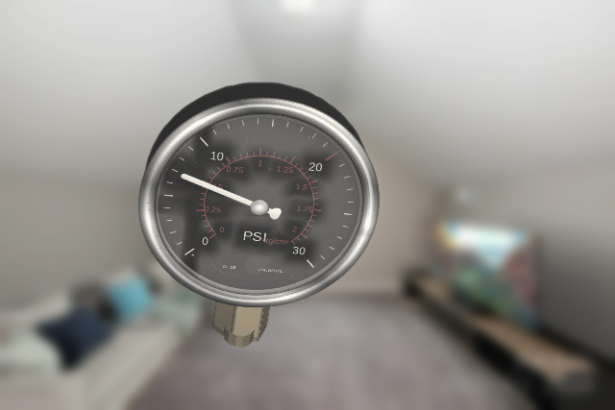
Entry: 7
